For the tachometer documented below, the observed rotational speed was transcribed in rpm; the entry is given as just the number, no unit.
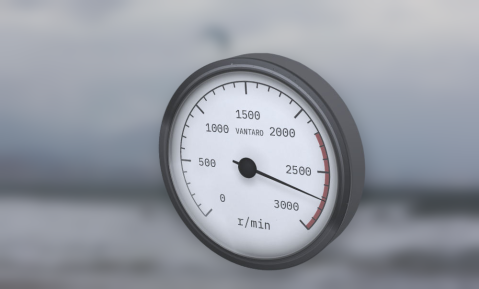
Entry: 2700
